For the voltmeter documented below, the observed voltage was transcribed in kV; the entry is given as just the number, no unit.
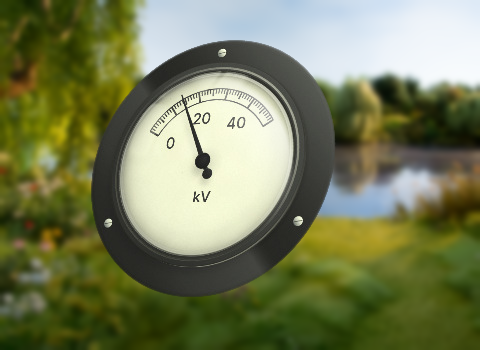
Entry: 15
